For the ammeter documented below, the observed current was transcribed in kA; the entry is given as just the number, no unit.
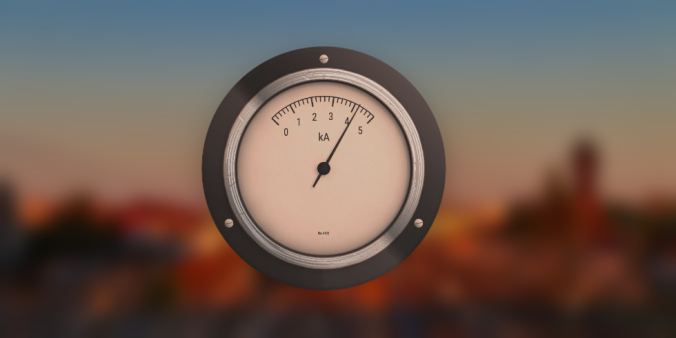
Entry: 4.2
